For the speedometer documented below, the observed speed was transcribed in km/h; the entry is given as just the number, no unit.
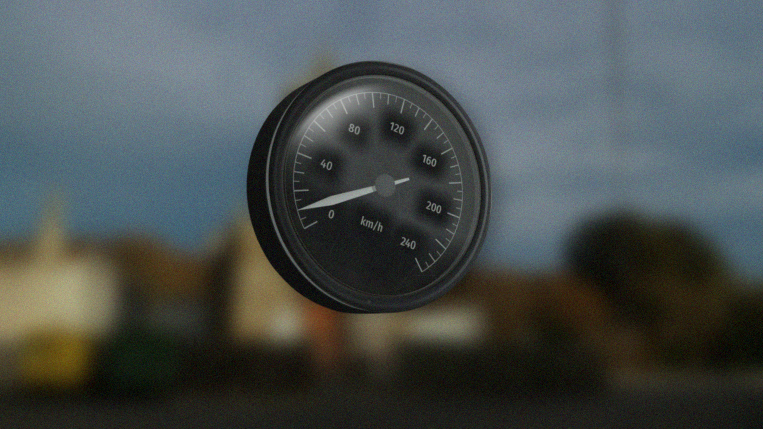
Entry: 10
